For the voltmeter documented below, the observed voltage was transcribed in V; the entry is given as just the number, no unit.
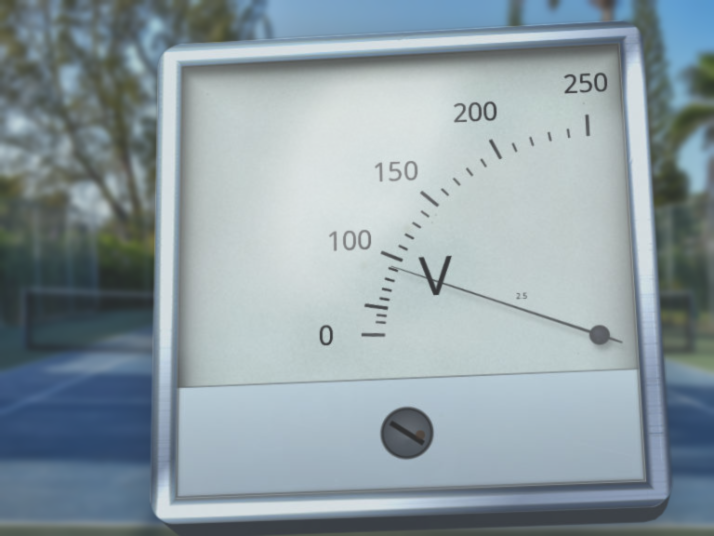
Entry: 90
